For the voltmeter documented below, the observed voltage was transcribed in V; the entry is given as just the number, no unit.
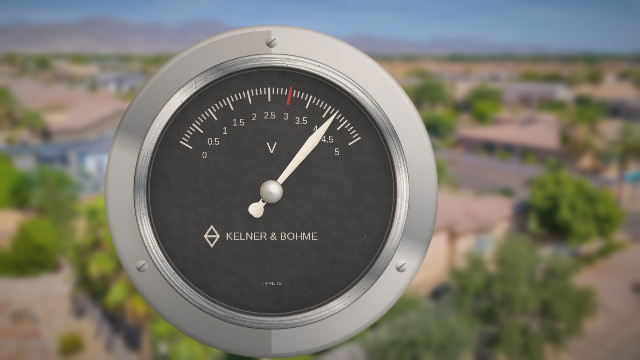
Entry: 4.2
